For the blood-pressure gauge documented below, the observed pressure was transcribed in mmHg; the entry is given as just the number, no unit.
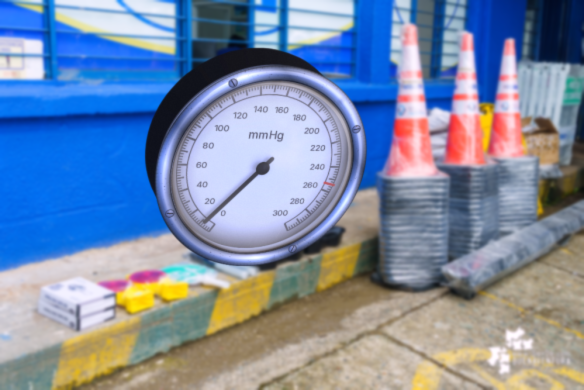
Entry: 10
